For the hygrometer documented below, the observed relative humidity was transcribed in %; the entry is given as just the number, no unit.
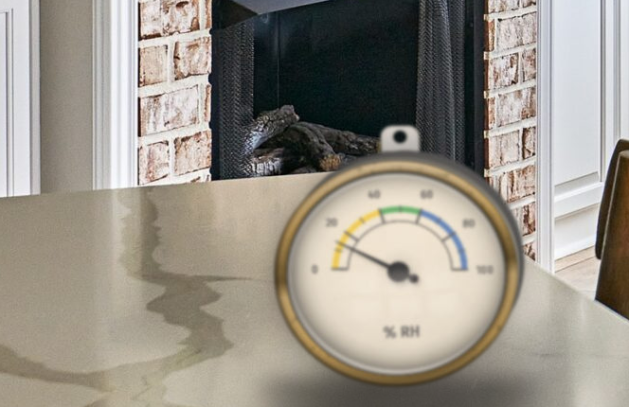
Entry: 15
